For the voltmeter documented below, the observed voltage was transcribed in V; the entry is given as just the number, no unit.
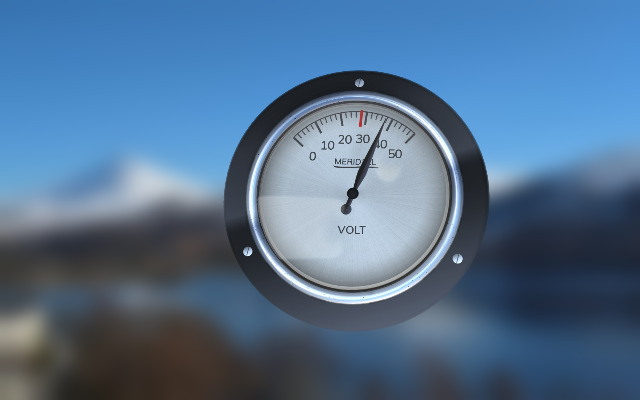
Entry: 38
